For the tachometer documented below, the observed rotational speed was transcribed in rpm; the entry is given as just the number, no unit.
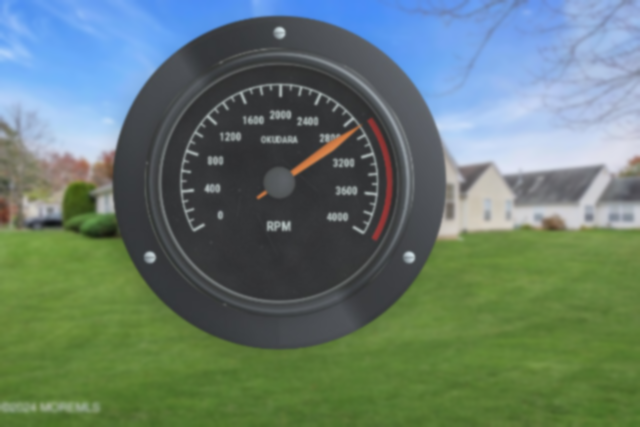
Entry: 2900
